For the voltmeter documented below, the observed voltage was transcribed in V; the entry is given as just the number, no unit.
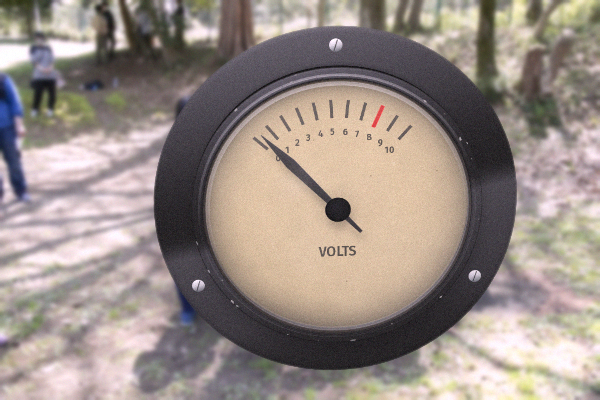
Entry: 0.5
